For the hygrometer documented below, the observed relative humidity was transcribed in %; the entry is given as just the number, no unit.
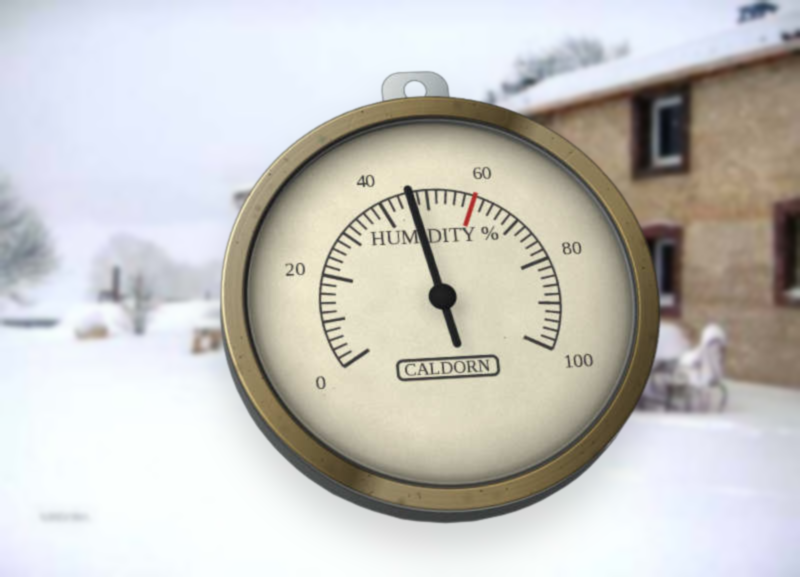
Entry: 46
